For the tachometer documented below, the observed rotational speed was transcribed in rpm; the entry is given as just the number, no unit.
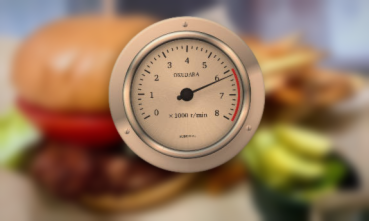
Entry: 6200
